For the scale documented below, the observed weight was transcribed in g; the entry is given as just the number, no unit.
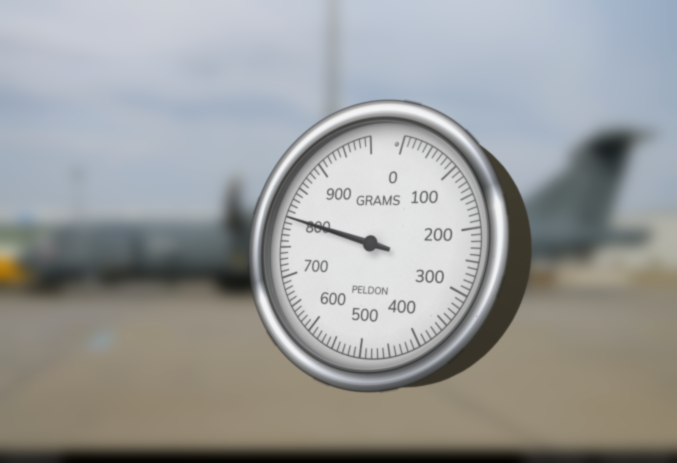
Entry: 800
